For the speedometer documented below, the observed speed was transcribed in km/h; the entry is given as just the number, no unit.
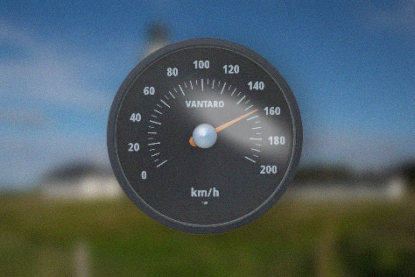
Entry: 155
